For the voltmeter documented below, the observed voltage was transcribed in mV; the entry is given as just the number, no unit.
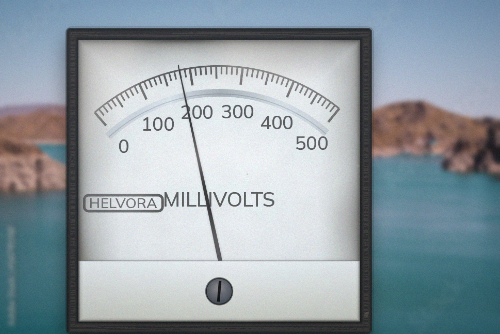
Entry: 180
